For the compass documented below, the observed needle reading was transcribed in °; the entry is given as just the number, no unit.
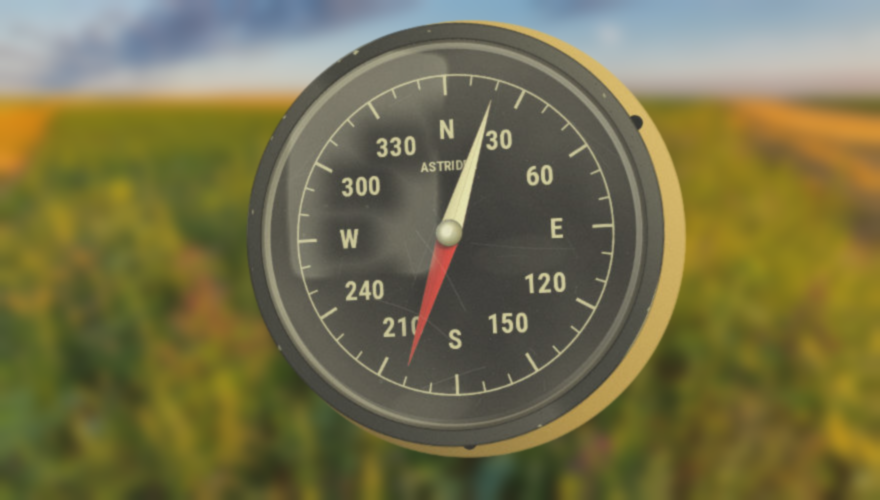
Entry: 200
